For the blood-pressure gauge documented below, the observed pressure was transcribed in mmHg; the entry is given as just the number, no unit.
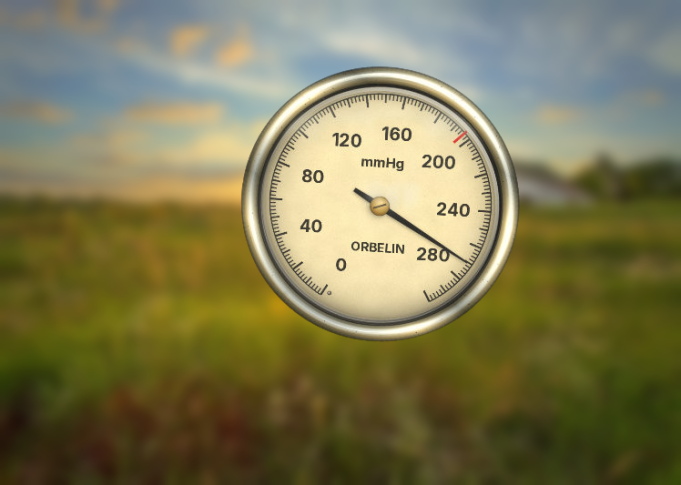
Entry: 270
